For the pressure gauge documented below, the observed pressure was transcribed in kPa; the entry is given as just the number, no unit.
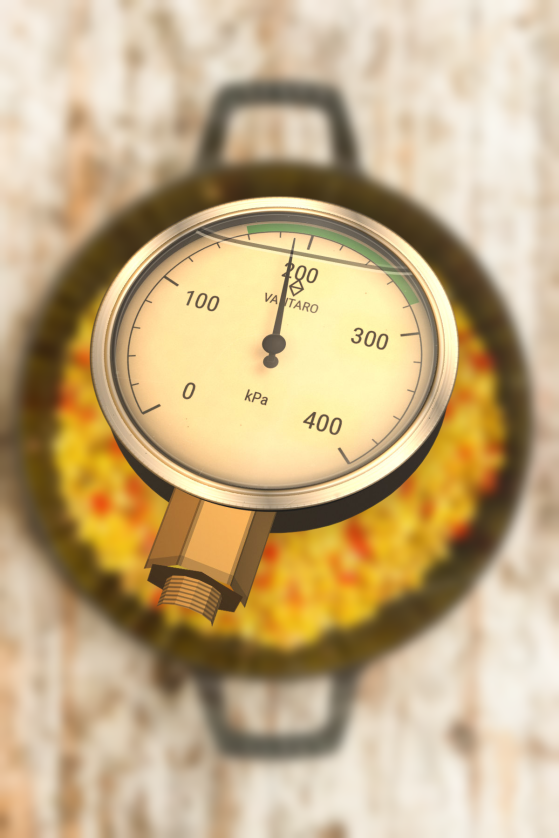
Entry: 190
